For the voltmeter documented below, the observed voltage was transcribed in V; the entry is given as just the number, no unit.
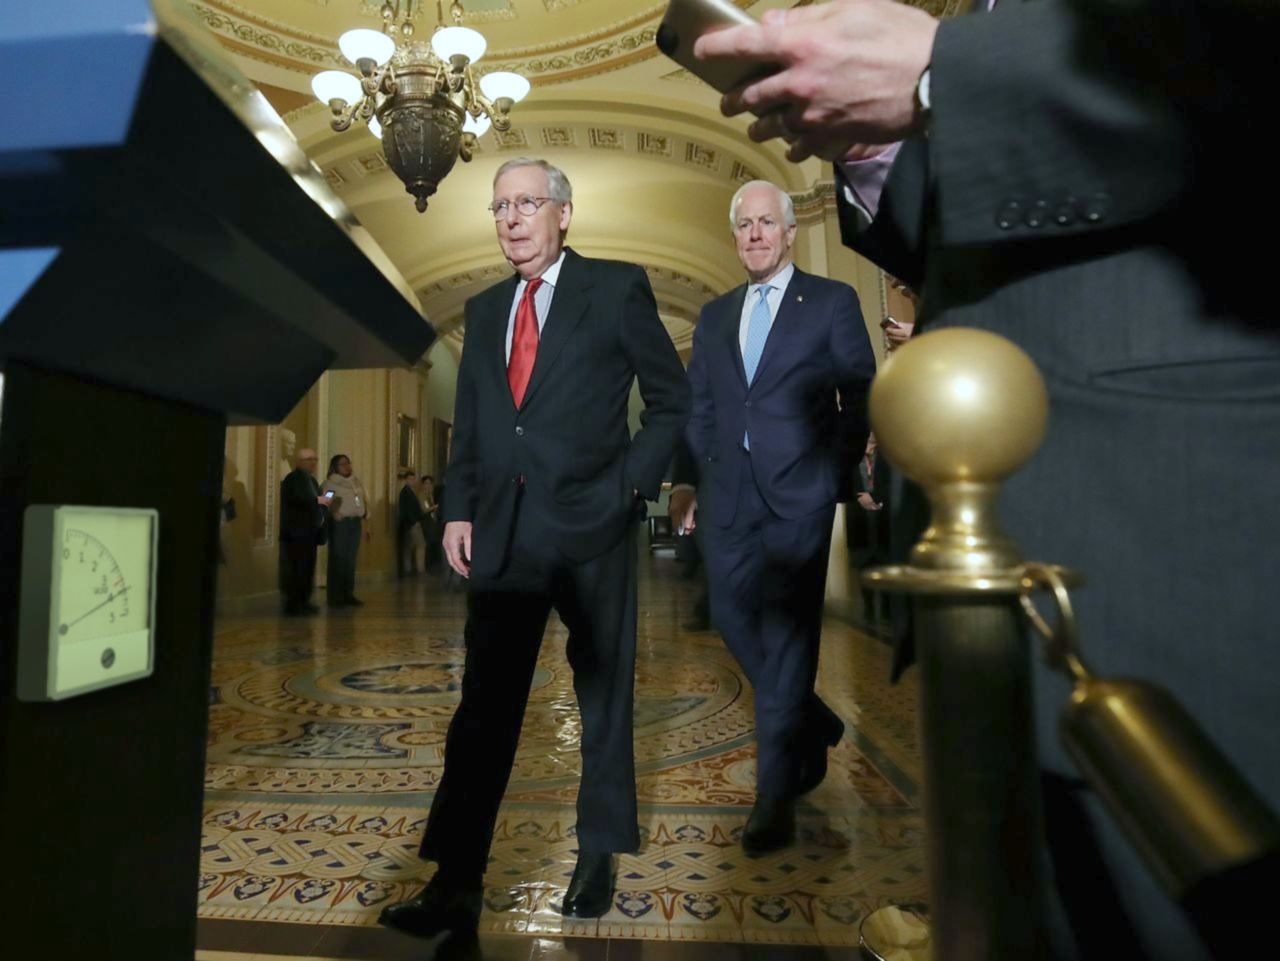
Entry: 4
